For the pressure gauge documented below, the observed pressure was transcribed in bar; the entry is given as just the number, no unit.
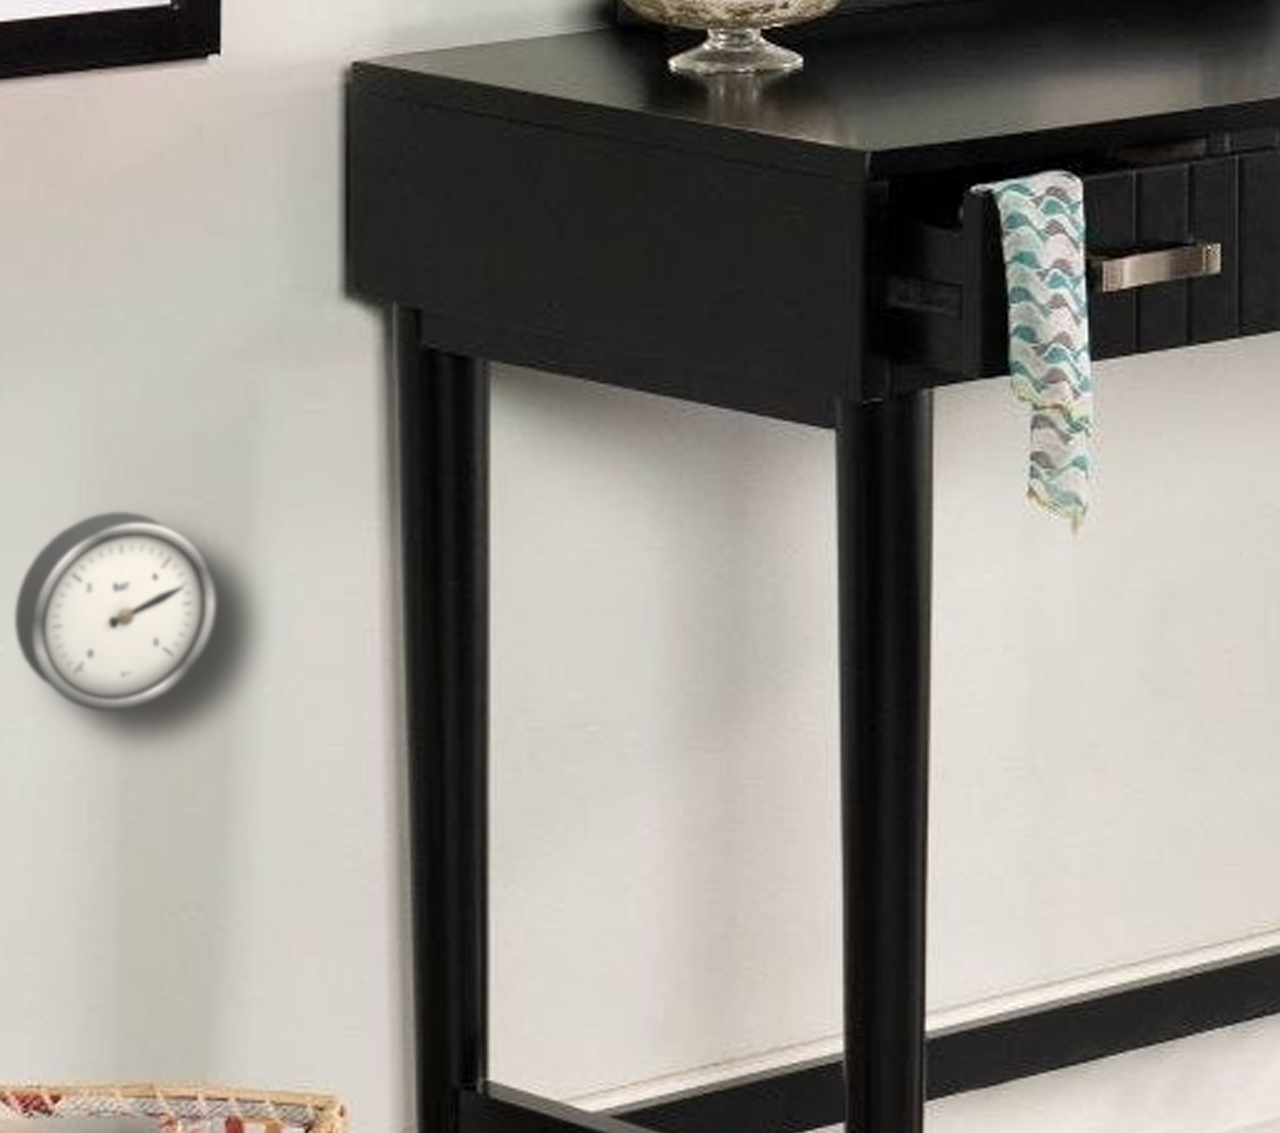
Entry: 4.6
